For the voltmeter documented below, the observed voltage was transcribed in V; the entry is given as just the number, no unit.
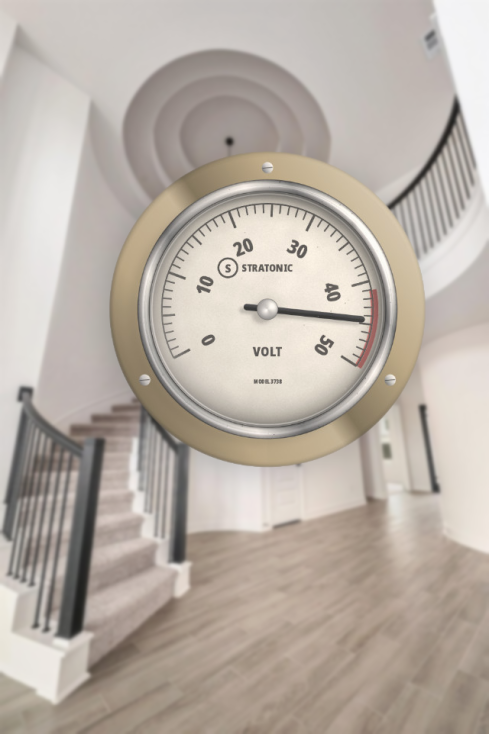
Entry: 44.5
